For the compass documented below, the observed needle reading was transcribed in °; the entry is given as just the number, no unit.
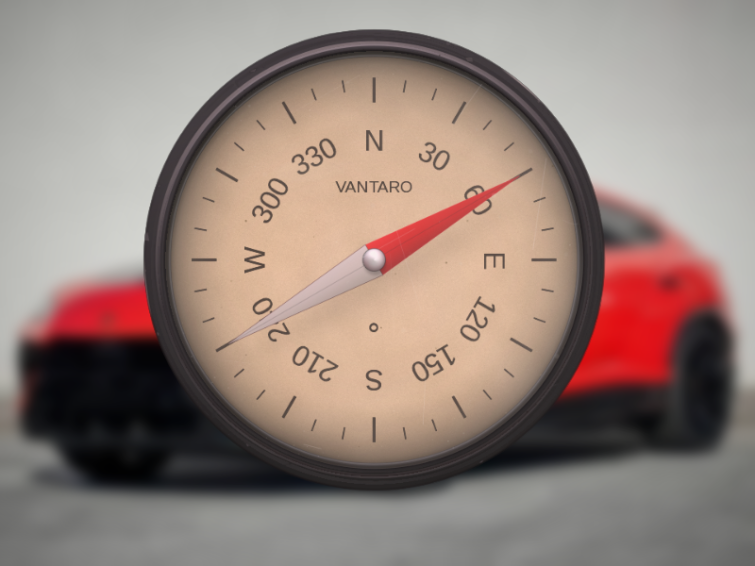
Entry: 60
